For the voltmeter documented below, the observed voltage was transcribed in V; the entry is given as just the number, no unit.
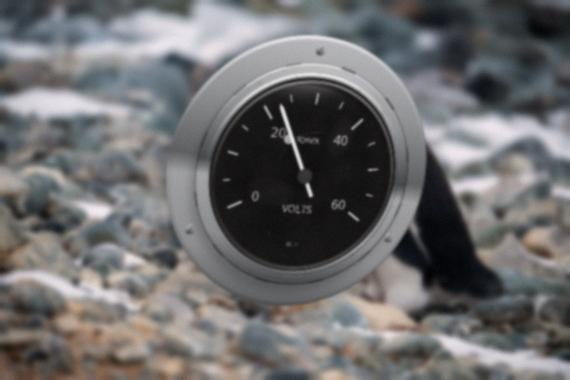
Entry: 22.5
